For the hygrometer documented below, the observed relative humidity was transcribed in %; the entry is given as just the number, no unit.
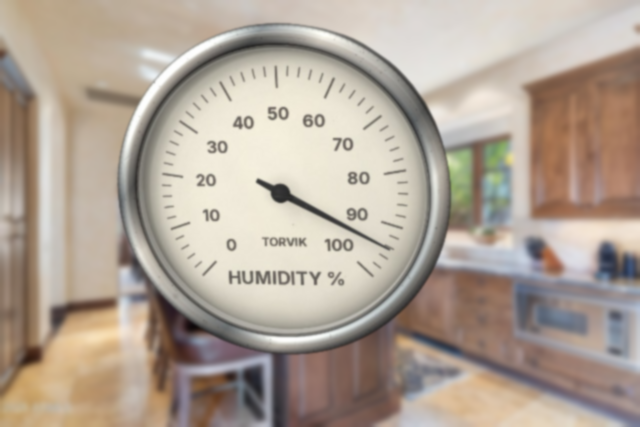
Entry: 94
